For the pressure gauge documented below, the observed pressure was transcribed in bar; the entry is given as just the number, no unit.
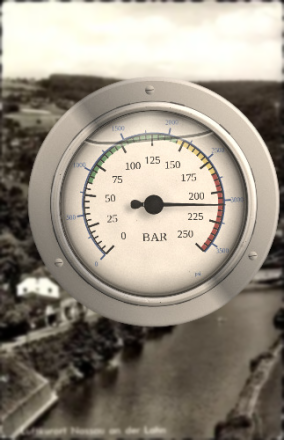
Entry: 210
